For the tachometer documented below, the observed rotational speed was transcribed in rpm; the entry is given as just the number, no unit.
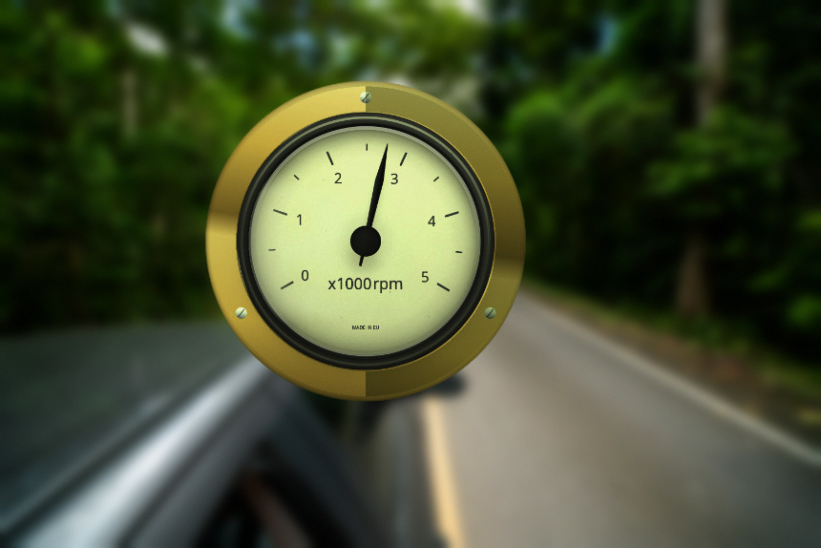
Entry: 2750
